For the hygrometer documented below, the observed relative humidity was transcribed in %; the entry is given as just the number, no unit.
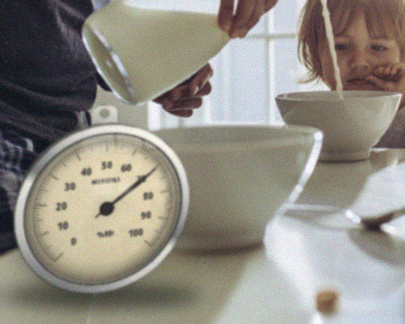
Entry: 70
